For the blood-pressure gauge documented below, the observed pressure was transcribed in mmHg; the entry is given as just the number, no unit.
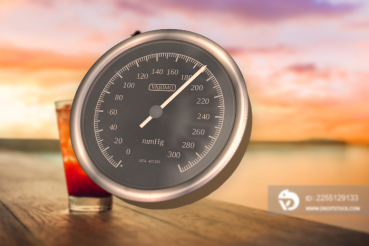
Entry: 190
